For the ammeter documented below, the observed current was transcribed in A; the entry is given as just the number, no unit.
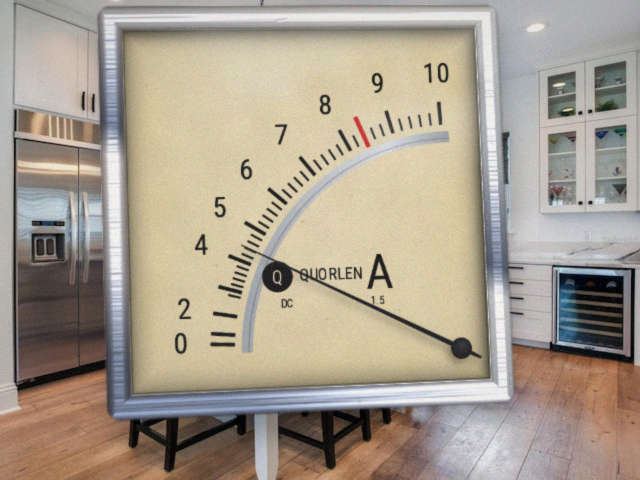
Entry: 4.4
